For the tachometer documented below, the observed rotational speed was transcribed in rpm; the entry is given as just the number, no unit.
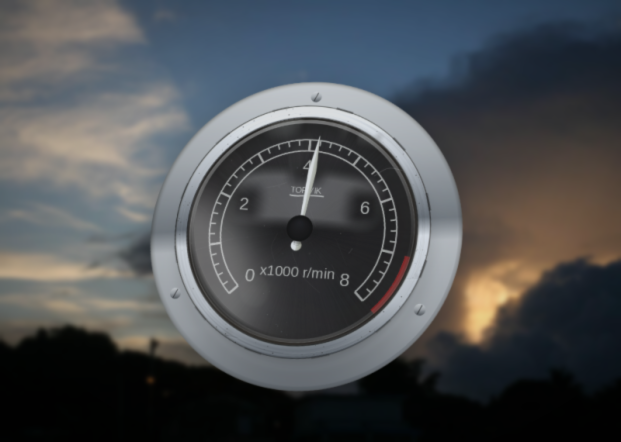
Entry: 4200
